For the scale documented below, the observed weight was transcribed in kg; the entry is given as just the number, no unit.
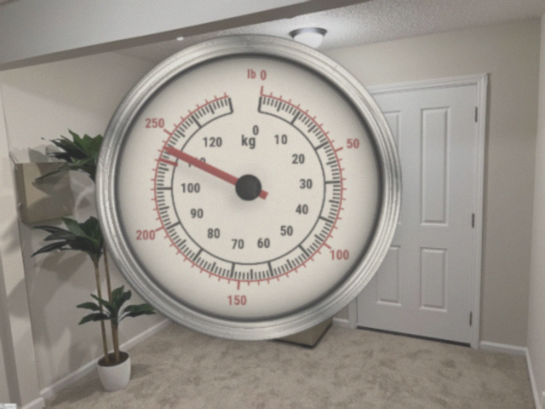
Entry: 110
